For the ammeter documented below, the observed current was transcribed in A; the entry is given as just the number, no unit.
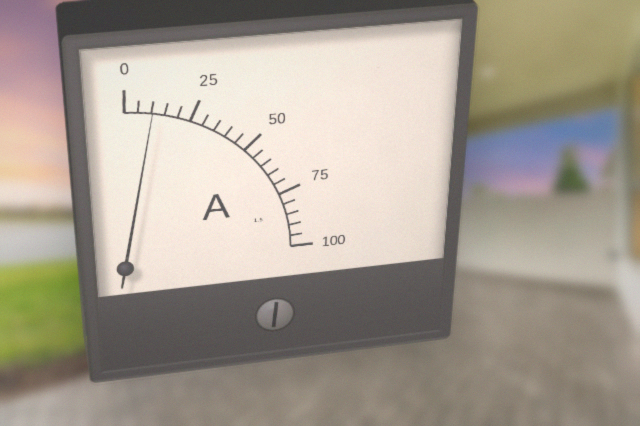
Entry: 10
